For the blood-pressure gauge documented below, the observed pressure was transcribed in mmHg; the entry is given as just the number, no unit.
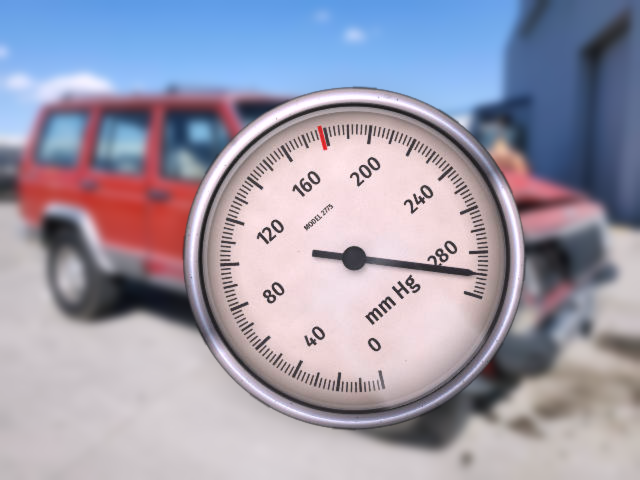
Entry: 290
